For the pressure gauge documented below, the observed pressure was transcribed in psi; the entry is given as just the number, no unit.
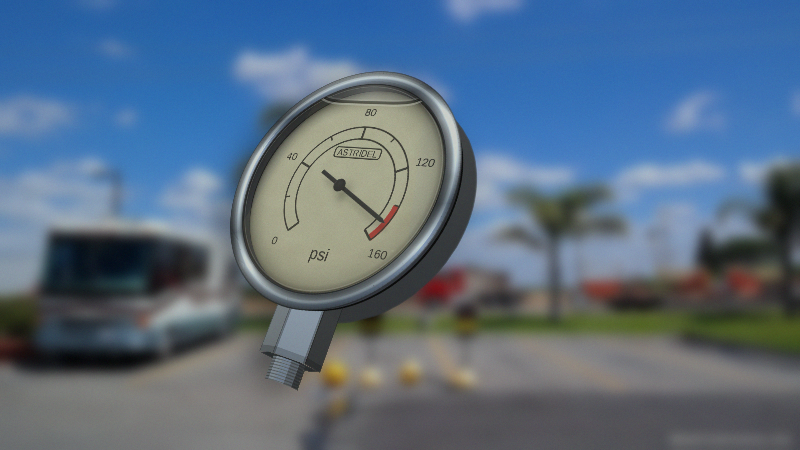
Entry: 150
